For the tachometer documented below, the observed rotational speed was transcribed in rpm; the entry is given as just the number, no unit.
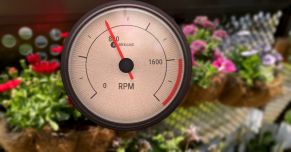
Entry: 800
